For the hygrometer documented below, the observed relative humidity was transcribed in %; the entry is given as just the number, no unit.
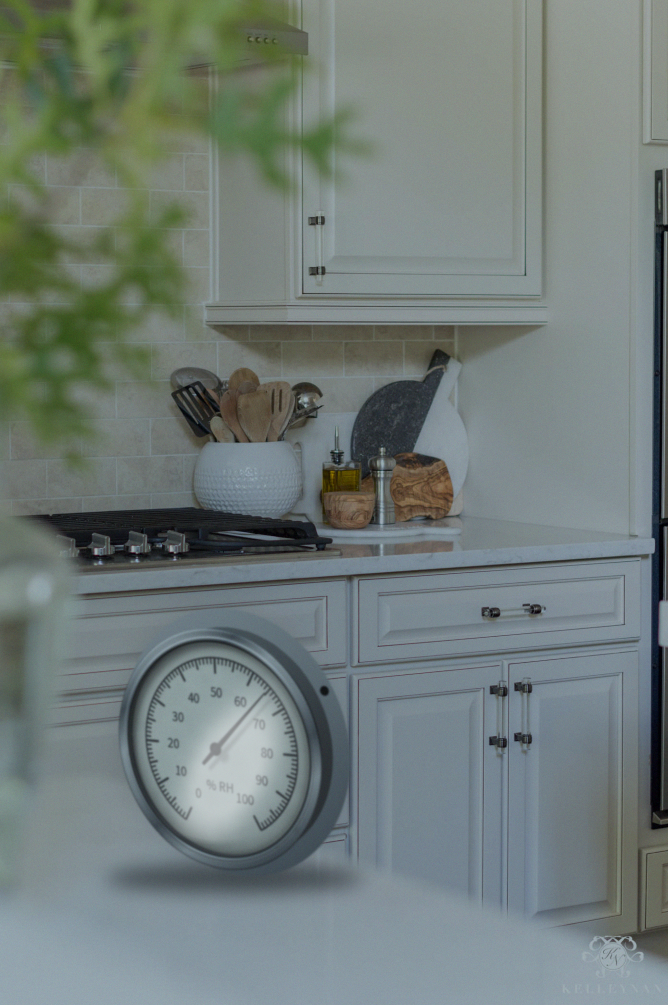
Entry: 65
